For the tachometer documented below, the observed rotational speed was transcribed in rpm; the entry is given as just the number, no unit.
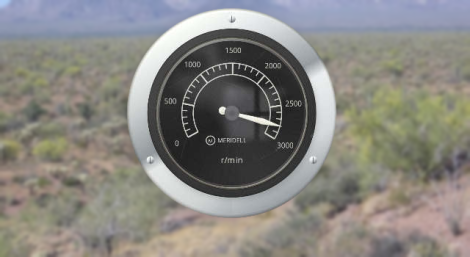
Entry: 2800
